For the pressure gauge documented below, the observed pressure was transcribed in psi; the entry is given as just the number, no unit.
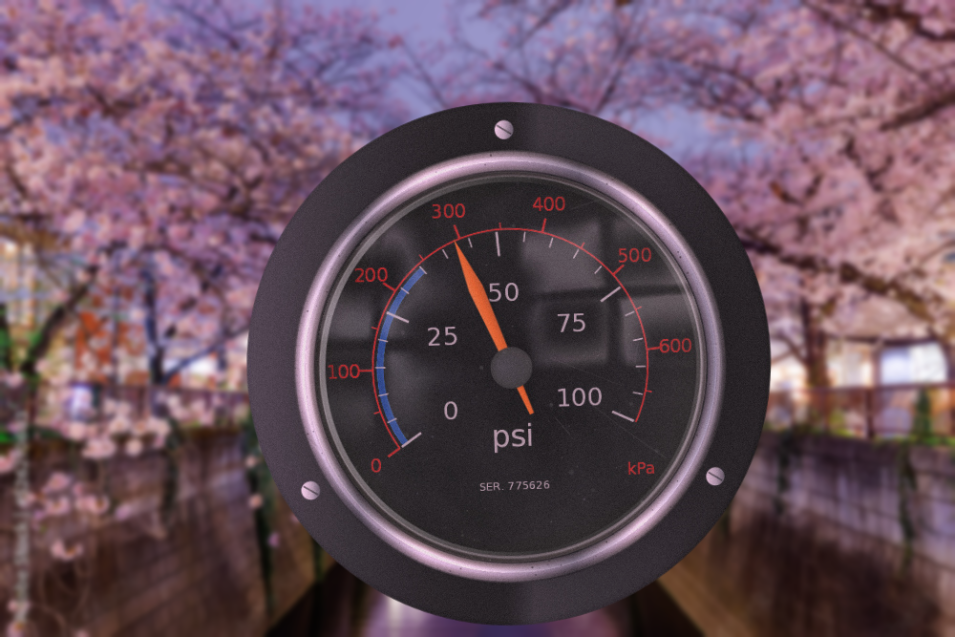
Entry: 42.5
